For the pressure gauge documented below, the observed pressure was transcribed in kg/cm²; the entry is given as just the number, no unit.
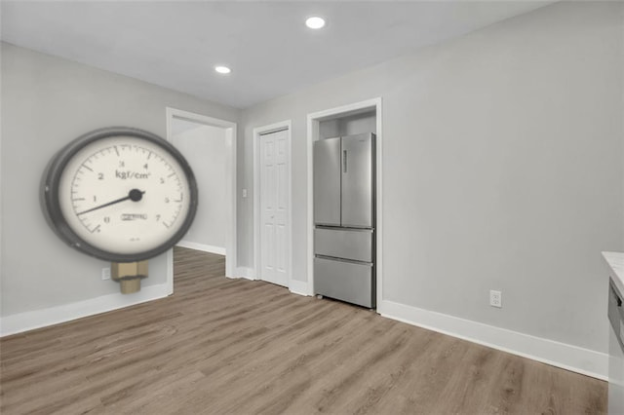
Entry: 0.6
